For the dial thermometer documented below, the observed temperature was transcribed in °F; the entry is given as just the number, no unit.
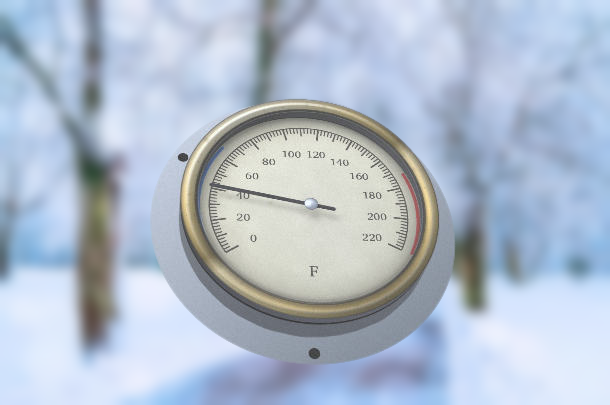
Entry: 40
